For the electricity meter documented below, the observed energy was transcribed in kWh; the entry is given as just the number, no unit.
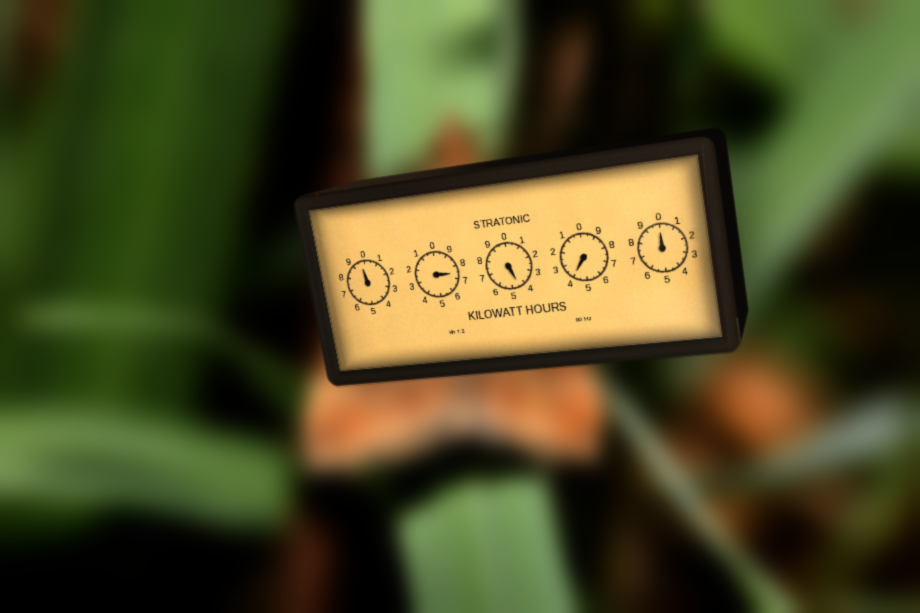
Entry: 97440
